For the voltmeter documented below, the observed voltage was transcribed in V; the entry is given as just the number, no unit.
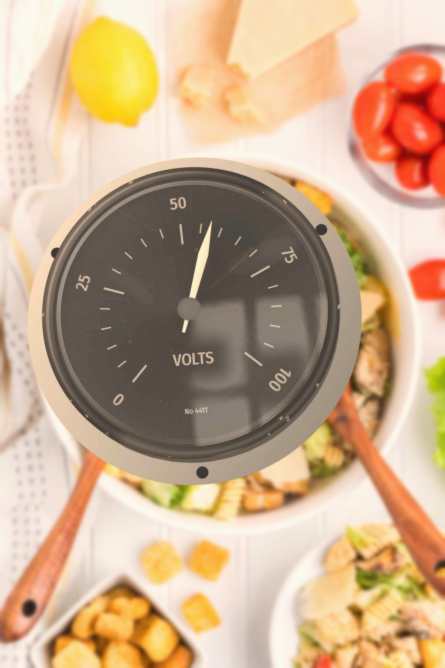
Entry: 57.5
